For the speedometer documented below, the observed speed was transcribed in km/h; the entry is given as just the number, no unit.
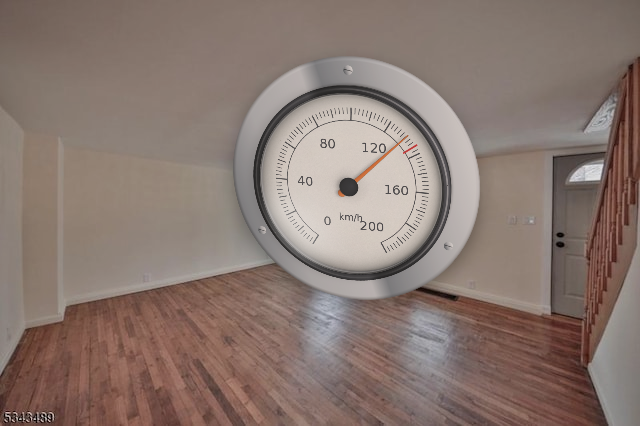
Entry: 130
